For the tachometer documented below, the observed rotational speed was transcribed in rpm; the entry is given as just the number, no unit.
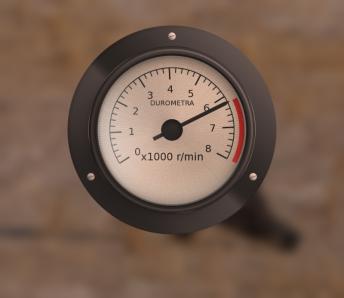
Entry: 6200
